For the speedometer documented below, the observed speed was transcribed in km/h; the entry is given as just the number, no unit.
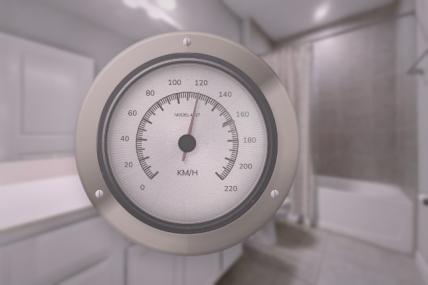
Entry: 120
